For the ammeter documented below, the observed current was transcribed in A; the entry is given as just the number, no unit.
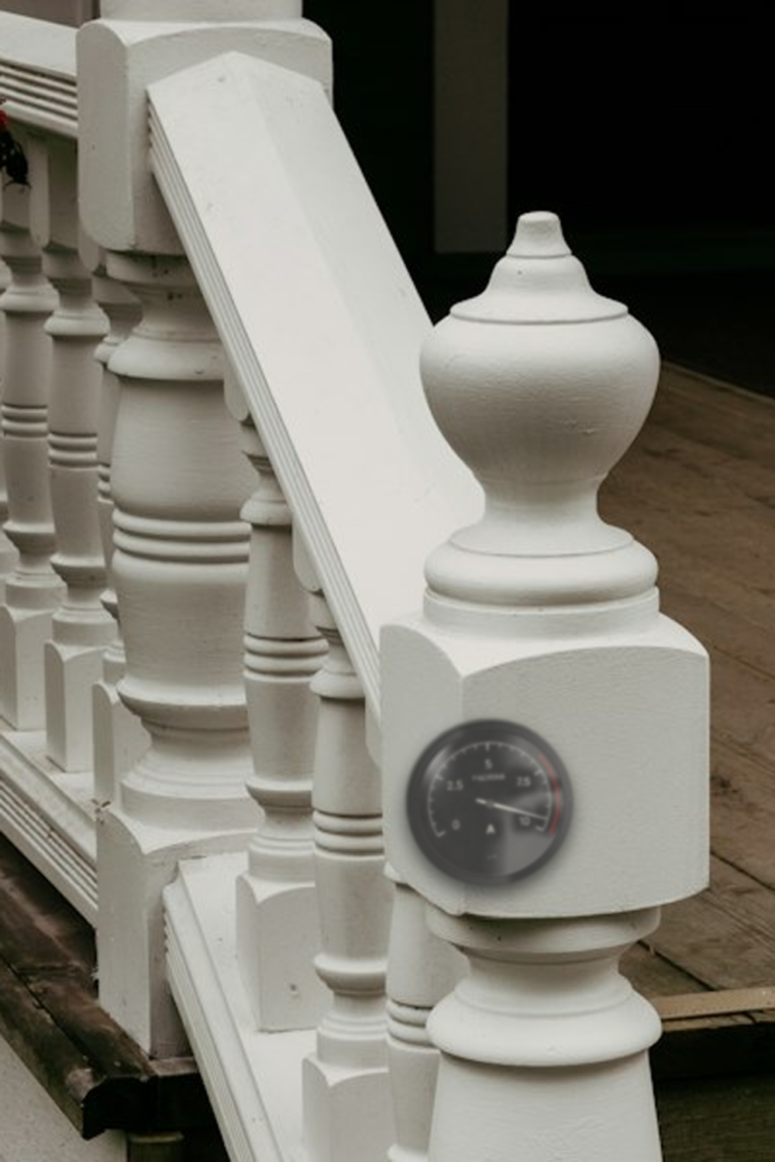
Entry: 9.5
